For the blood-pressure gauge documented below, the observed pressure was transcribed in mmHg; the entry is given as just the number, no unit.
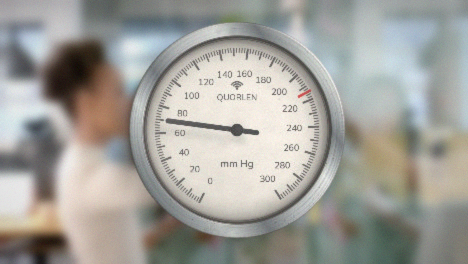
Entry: 70
